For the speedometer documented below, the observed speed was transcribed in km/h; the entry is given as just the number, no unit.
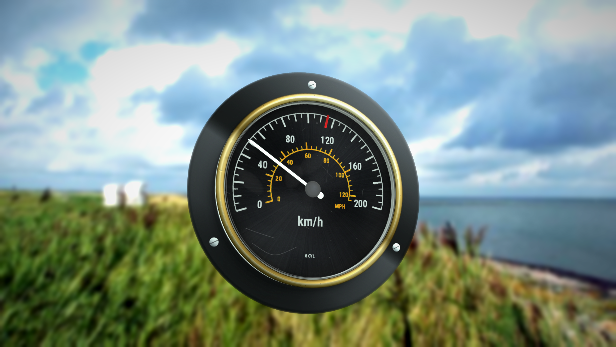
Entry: 50
